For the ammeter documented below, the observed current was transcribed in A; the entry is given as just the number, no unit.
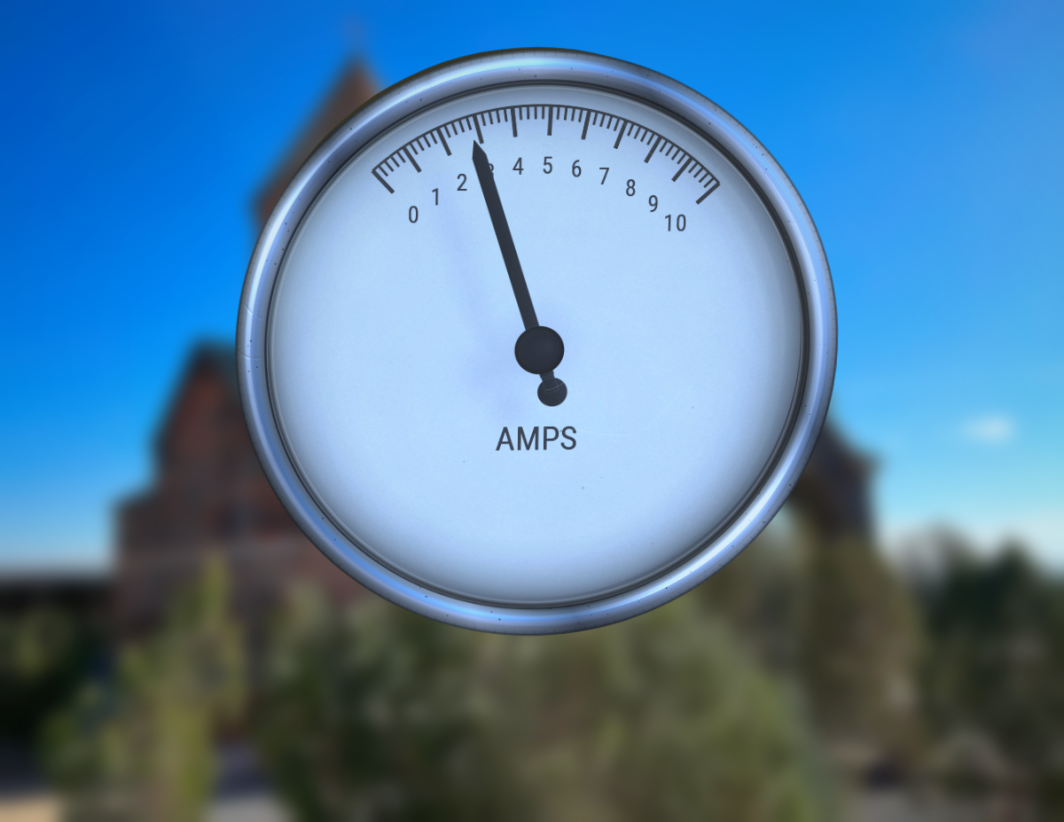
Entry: 2.8
